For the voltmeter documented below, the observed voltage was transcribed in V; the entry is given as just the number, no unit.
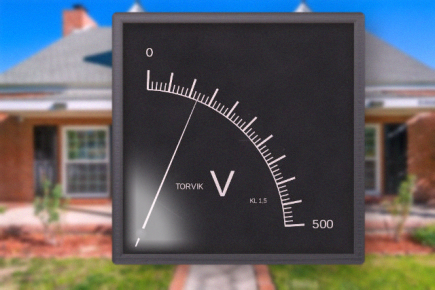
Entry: 120
